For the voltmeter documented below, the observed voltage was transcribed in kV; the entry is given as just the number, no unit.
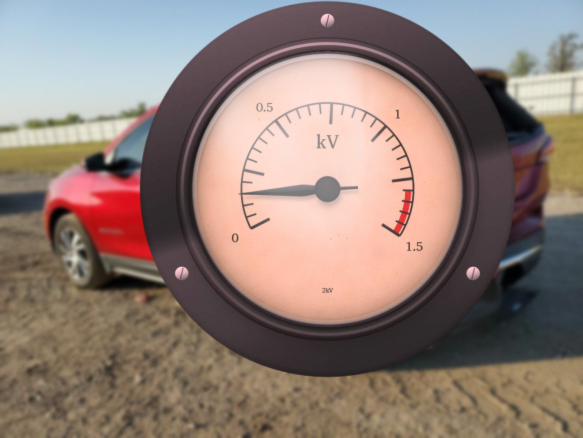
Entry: 0.15
